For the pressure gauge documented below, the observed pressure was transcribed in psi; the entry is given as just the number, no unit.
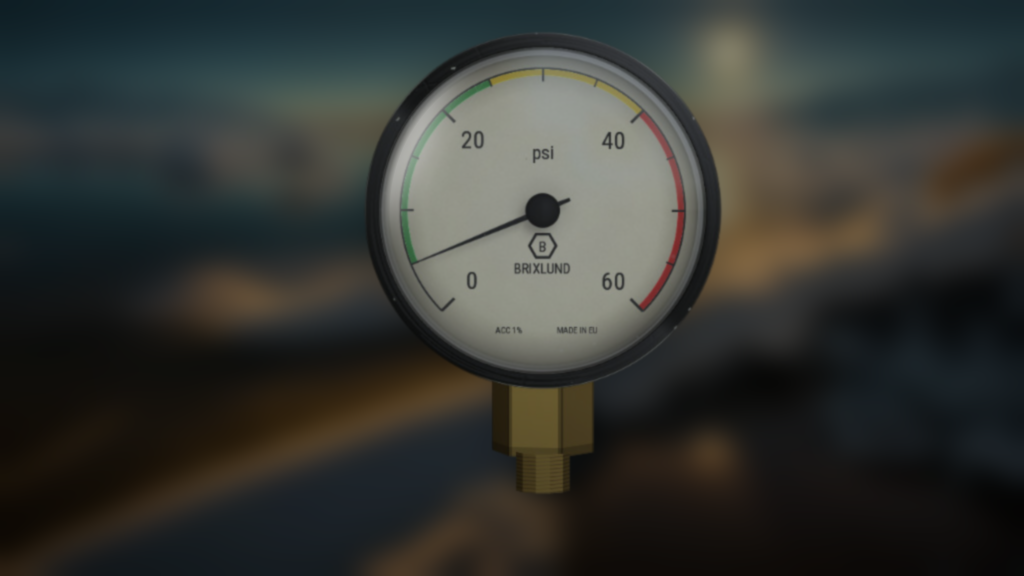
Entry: 5
